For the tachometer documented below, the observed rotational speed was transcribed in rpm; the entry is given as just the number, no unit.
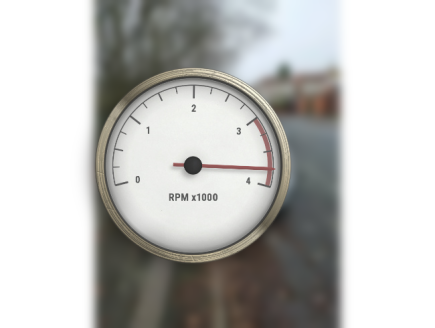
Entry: 3750
